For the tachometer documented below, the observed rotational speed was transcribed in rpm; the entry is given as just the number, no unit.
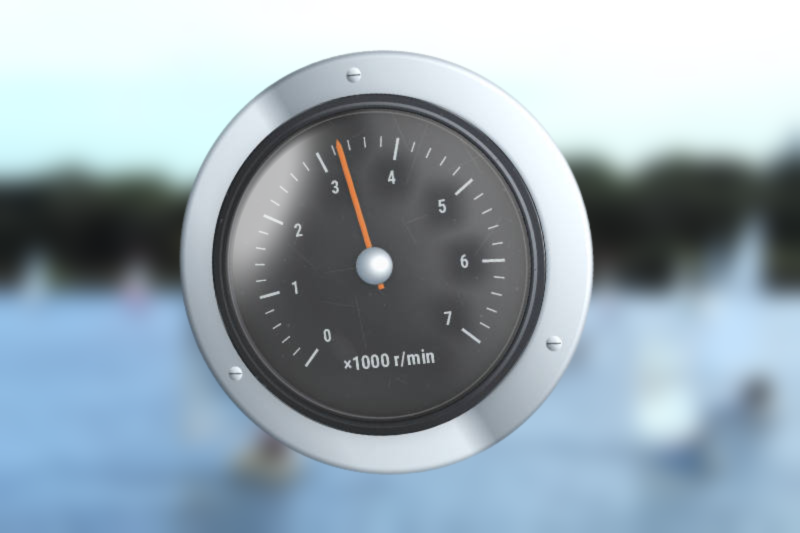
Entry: 3300
